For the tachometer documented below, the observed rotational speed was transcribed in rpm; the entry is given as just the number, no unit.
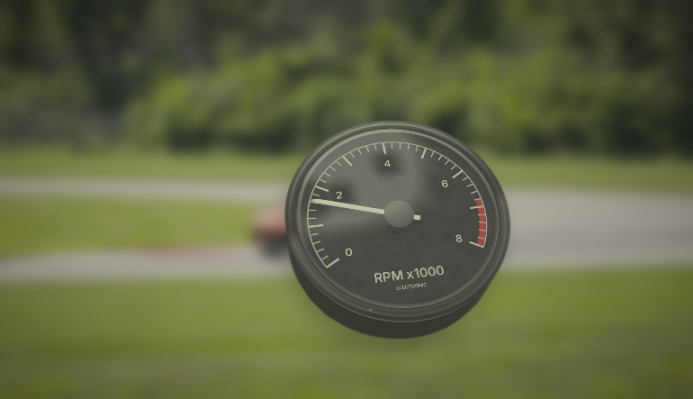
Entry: 1600
